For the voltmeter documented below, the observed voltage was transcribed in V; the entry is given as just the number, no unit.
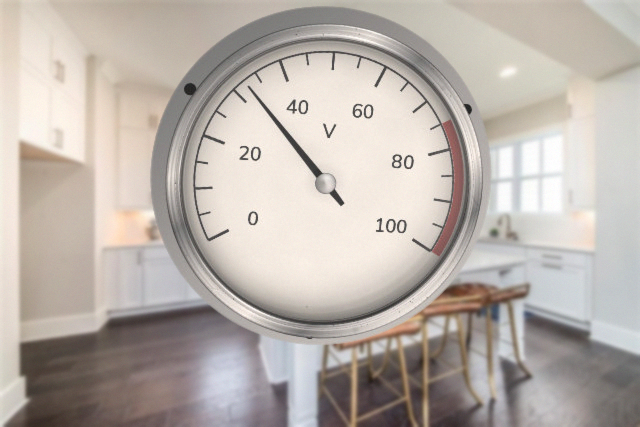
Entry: 32.5
